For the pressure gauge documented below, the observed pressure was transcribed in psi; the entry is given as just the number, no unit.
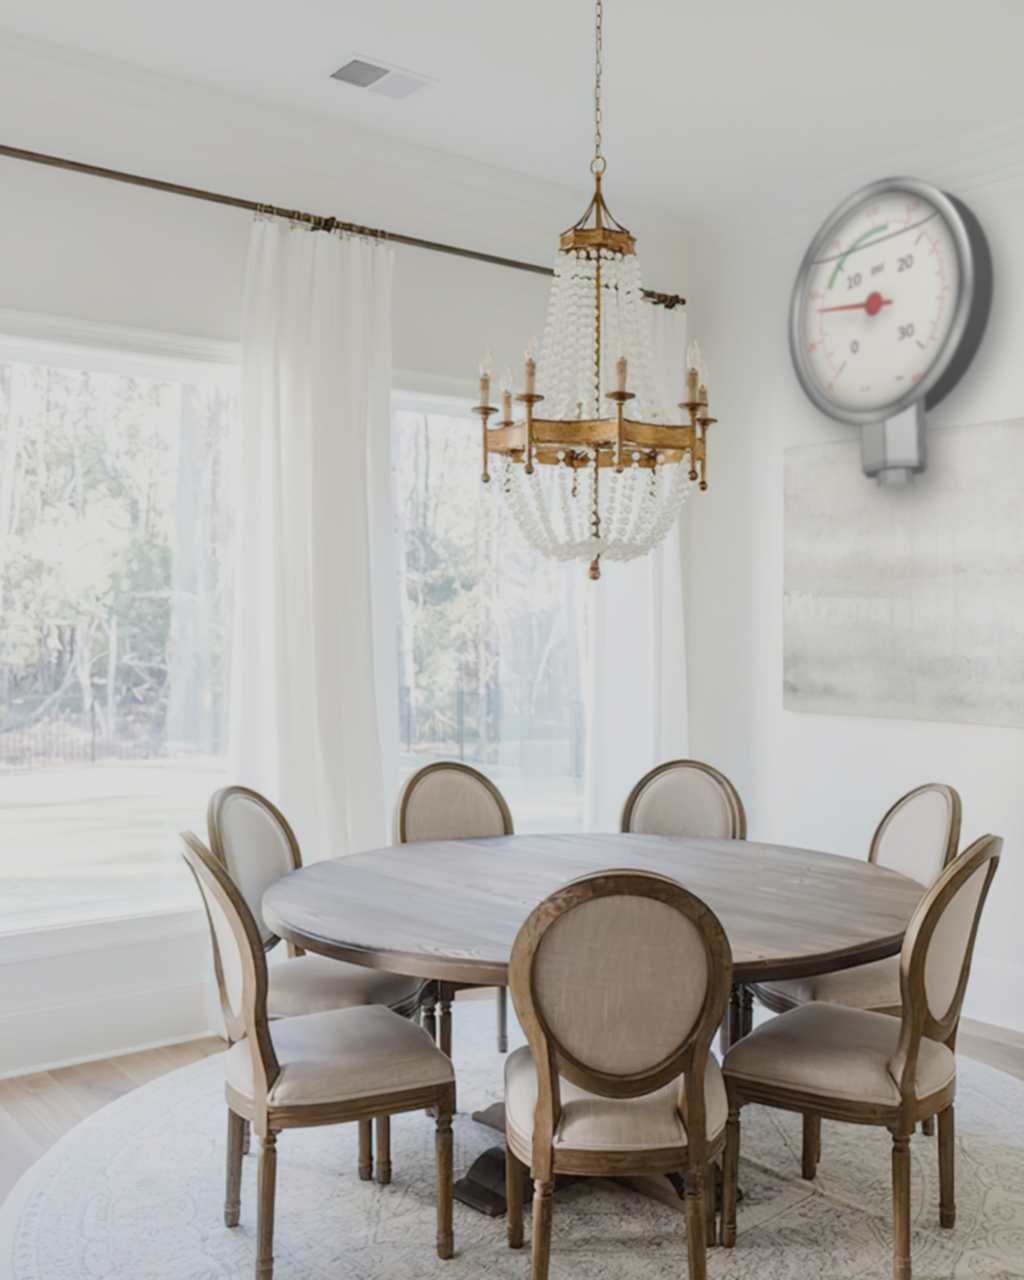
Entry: 6
